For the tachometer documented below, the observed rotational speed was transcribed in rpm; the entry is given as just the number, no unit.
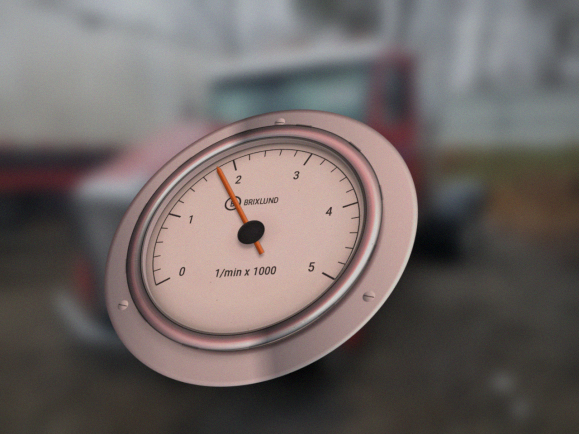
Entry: 1800
